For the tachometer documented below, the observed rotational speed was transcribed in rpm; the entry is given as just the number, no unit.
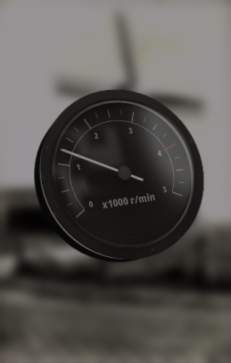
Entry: 1250
